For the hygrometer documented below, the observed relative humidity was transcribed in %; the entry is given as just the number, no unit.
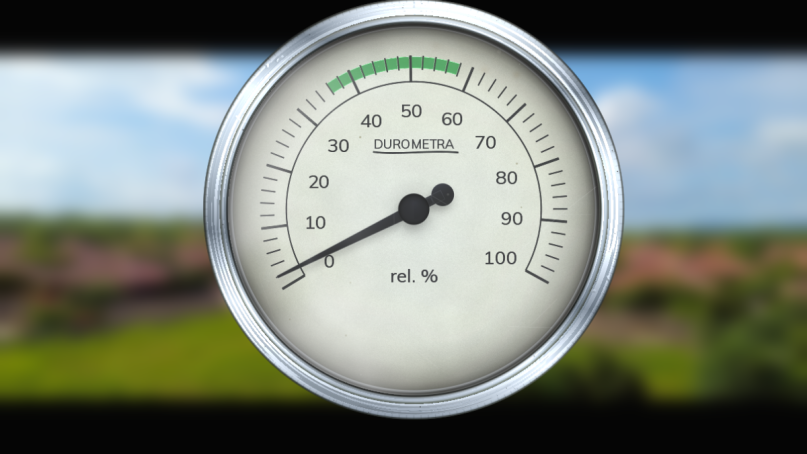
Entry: 2
